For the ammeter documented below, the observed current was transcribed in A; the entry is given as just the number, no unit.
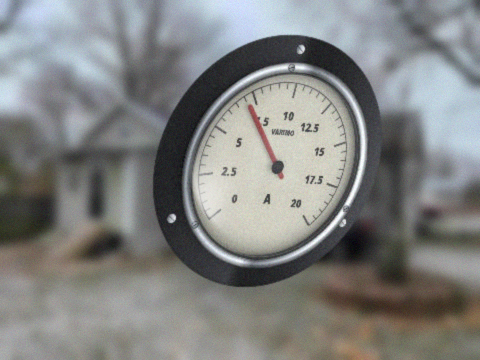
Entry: 7
